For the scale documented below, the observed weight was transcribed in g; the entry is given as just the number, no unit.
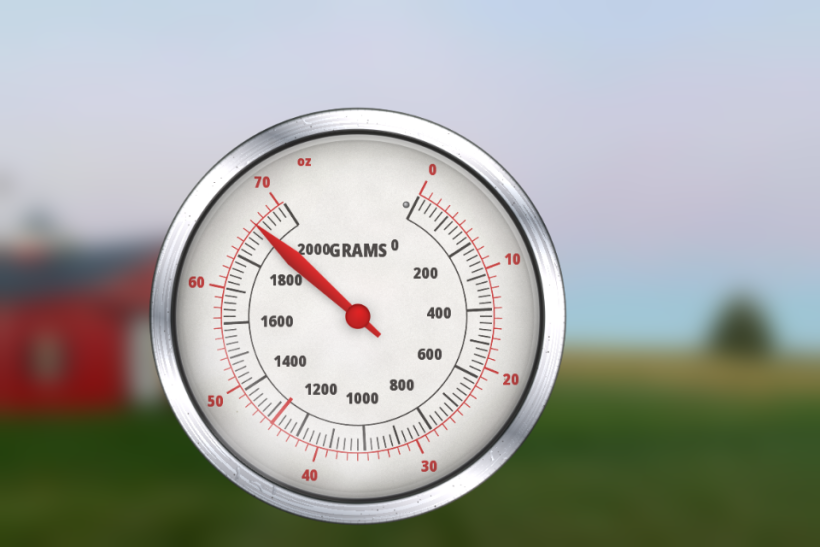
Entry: 1900
